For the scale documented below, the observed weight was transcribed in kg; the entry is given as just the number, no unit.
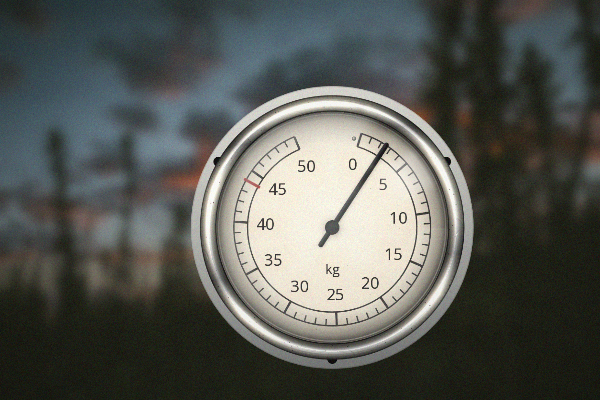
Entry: 2.5
